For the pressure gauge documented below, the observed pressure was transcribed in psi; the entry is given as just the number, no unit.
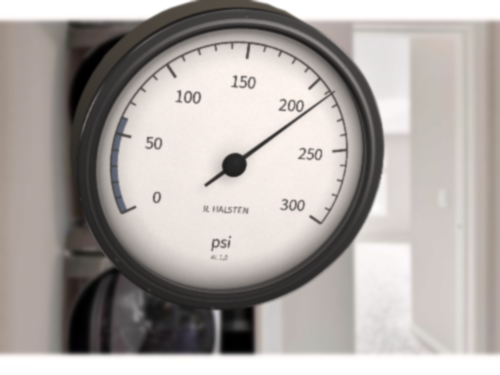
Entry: 210
